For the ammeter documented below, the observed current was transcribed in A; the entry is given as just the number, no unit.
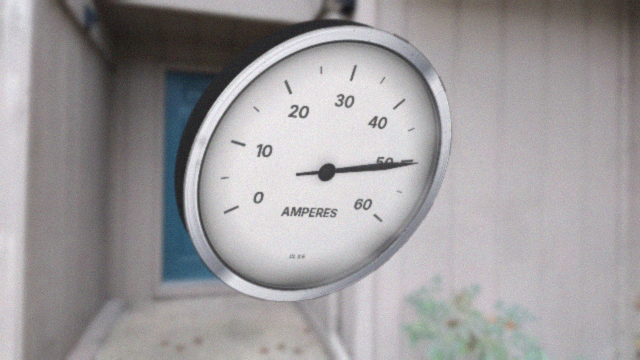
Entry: 50
